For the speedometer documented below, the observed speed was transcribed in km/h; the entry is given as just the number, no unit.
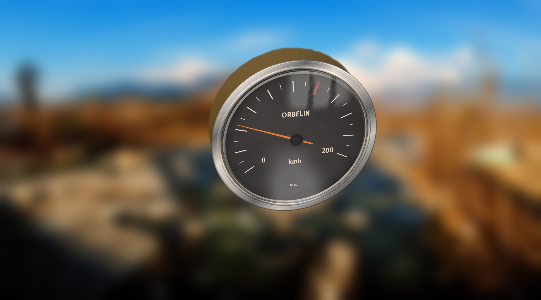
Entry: 45
